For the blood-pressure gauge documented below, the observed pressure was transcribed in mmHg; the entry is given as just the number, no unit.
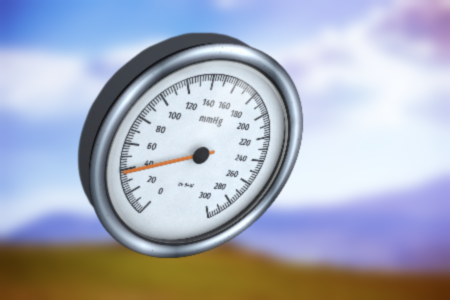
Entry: 40
